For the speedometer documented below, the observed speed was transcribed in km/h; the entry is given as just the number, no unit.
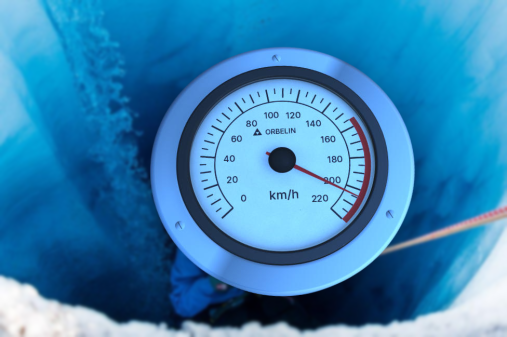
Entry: 205
